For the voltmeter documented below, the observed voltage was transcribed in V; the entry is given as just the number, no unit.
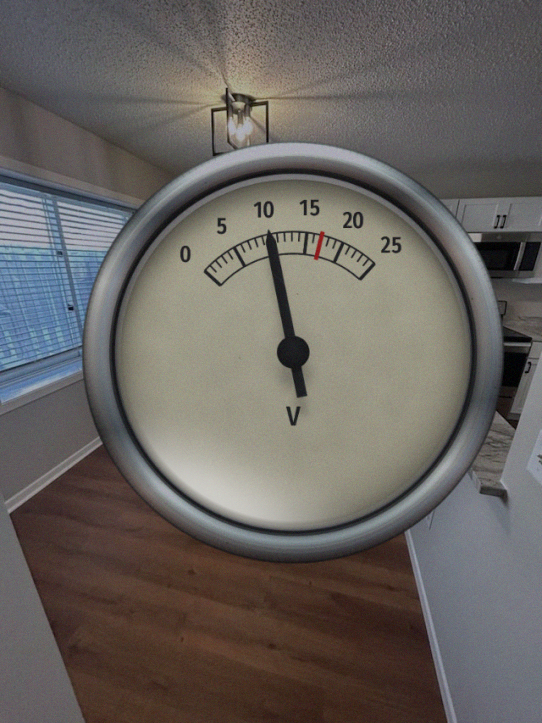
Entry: 10
